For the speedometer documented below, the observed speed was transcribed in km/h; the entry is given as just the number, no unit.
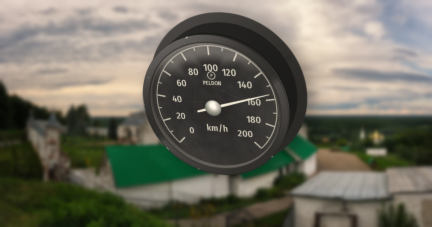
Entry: 155
